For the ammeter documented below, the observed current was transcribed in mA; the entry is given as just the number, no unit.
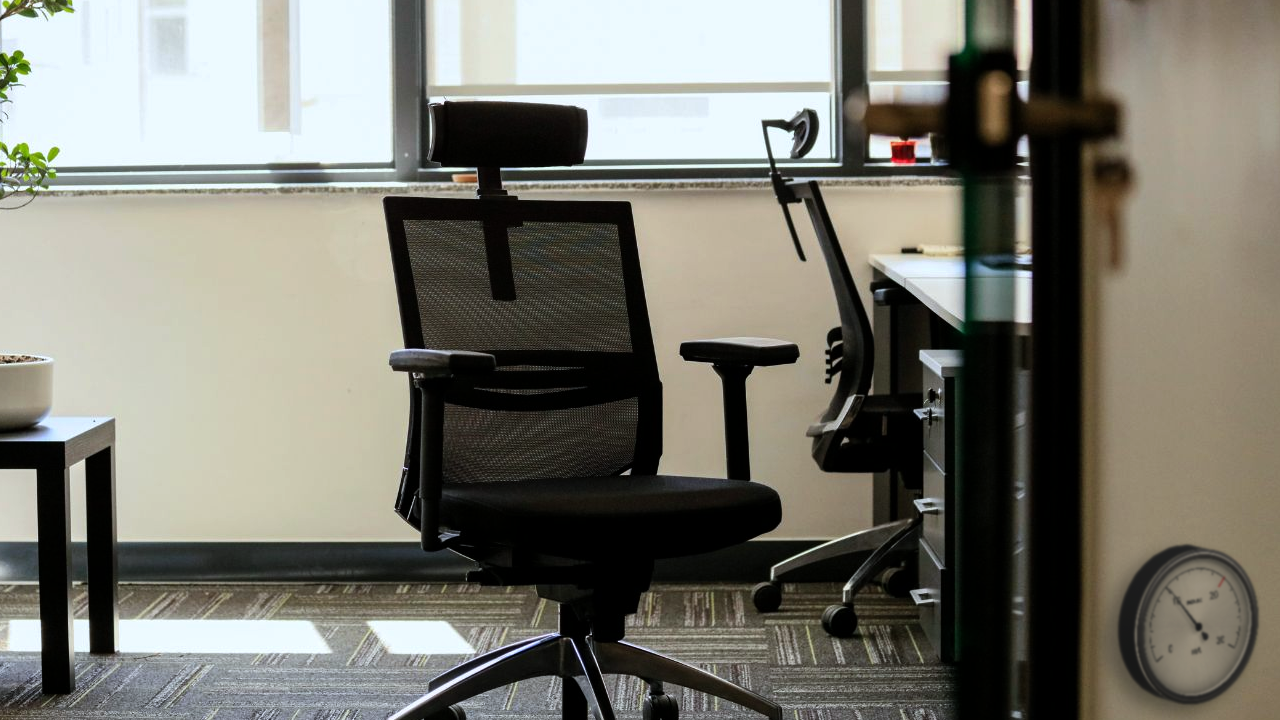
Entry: 10
